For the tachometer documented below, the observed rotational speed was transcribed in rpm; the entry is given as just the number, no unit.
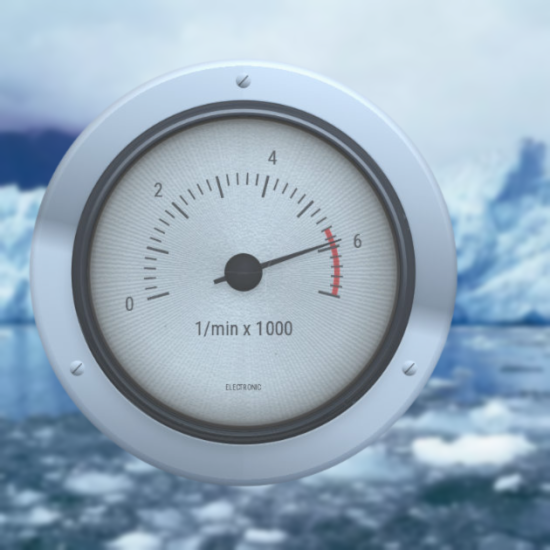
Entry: 5900
